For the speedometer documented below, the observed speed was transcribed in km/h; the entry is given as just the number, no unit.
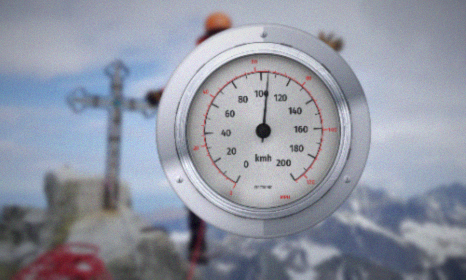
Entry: 105
